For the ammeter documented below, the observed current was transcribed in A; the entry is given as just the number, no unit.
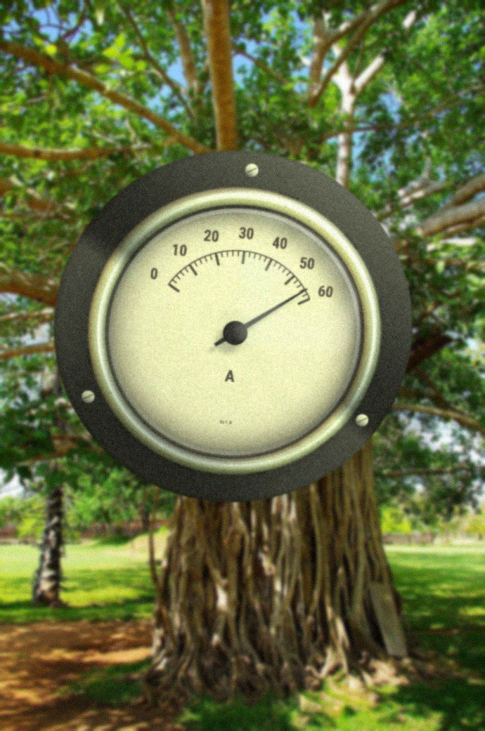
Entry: 56
